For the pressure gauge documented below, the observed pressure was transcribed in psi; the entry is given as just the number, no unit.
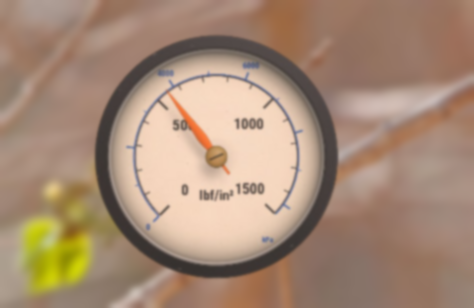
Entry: 550
